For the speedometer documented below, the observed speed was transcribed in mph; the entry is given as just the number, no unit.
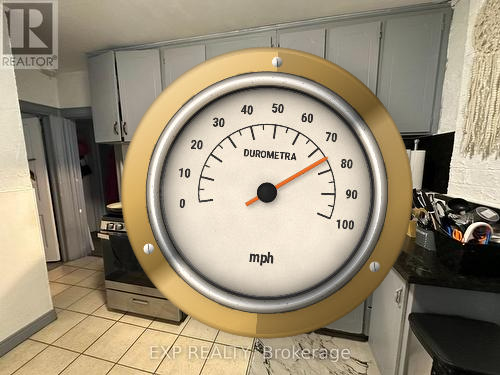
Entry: 75
